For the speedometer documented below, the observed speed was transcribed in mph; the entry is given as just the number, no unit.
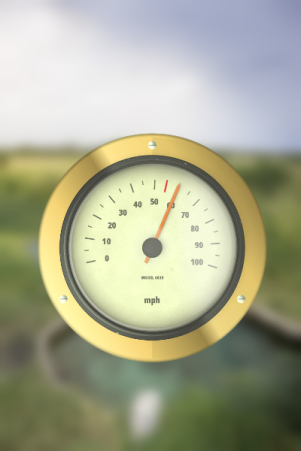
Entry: 60
